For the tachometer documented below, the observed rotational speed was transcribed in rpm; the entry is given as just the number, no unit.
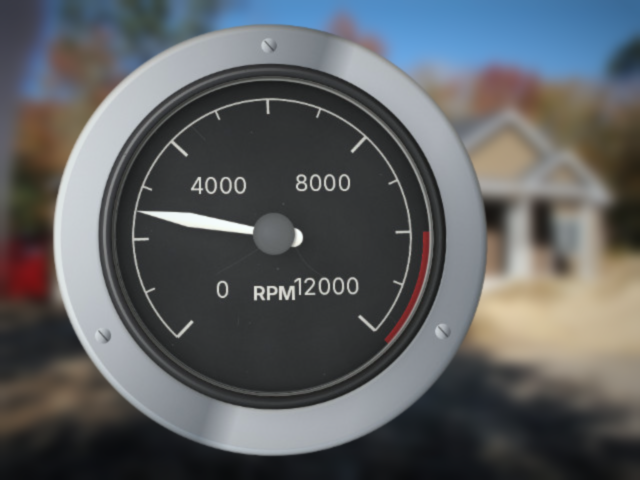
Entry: 2500
